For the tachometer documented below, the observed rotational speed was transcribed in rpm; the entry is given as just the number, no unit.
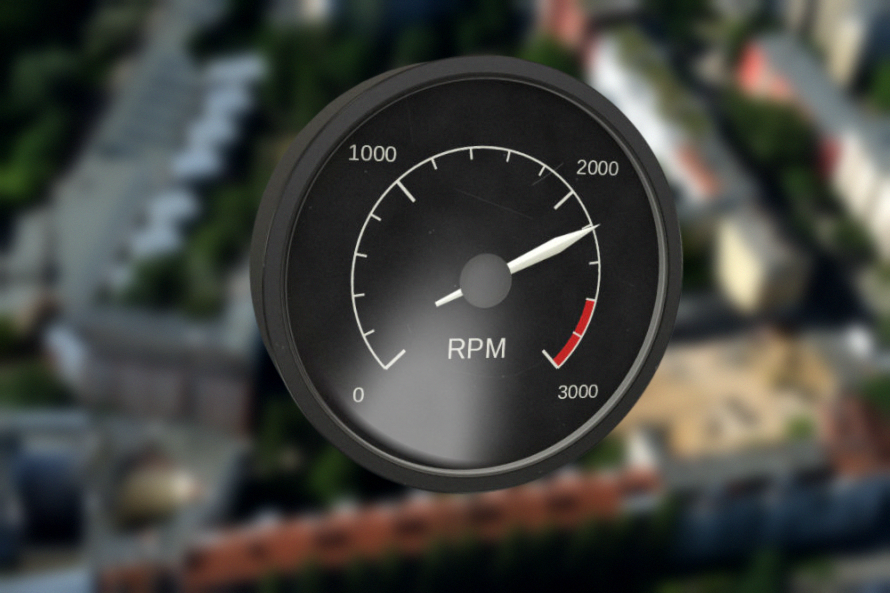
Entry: 2200
